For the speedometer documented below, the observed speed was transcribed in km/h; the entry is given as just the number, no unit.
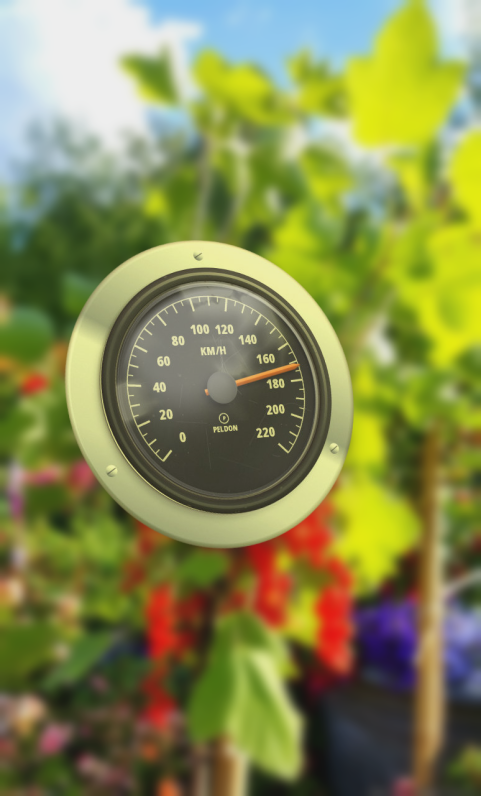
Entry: 172.5
